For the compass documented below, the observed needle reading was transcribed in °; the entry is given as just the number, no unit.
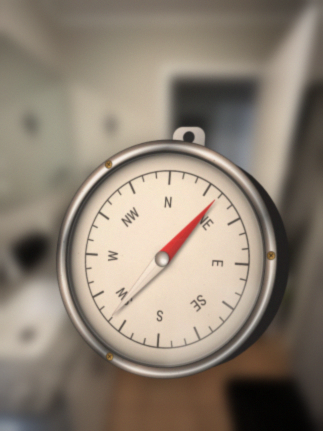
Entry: 40
